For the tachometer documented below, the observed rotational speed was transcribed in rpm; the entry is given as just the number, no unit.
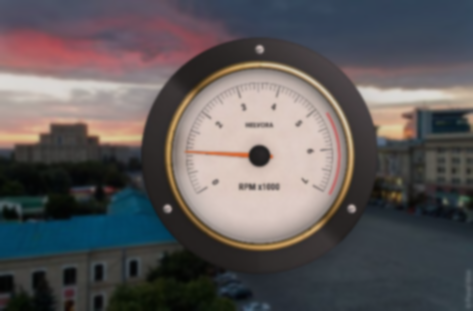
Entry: 1000
